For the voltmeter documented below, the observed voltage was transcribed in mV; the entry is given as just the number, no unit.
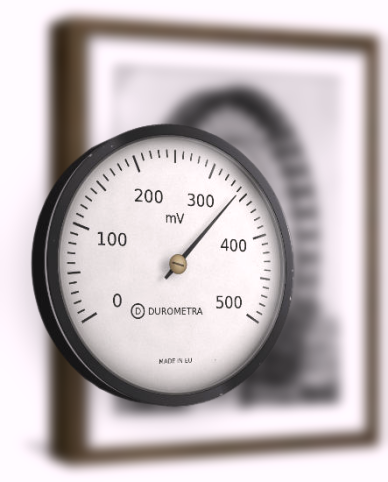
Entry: 340
